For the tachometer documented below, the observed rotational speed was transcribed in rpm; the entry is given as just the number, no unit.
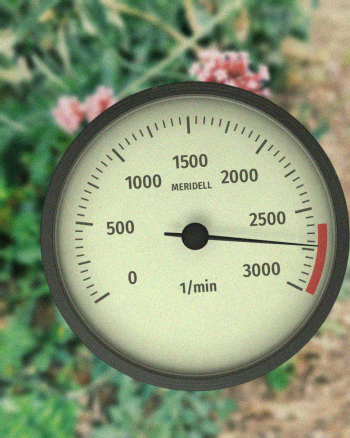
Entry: 2725
